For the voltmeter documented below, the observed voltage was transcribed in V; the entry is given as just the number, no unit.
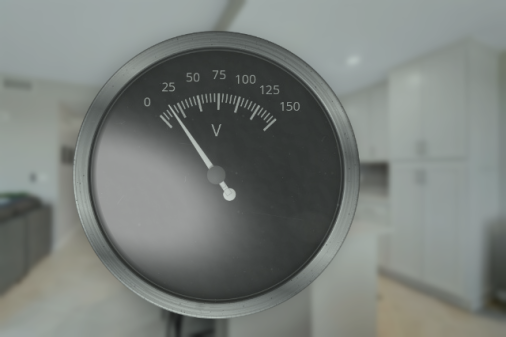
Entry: 15
